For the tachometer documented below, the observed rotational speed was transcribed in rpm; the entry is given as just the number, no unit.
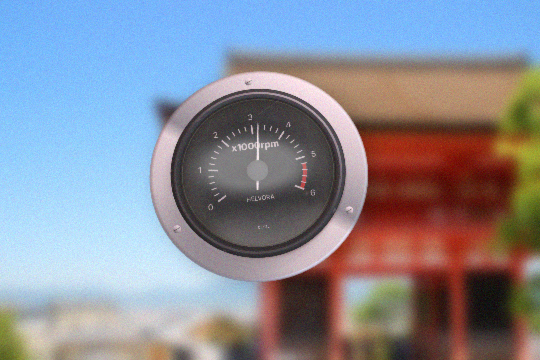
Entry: 3200
